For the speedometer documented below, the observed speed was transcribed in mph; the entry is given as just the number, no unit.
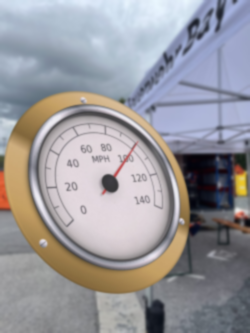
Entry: 100
